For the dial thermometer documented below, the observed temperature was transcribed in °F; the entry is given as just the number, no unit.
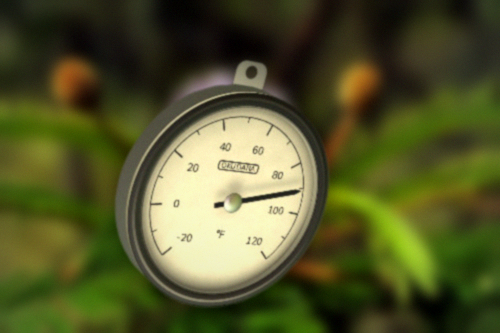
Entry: 90
